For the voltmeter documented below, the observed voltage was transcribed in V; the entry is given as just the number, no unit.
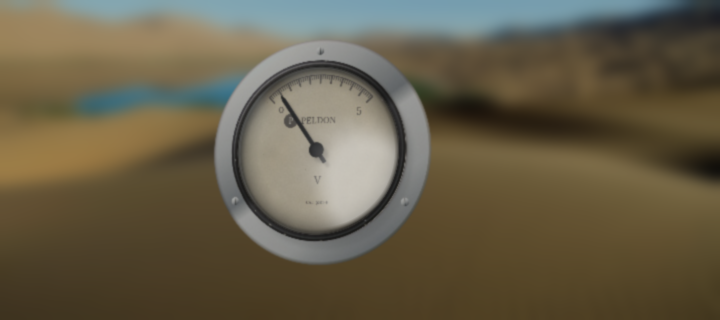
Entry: 0.5
